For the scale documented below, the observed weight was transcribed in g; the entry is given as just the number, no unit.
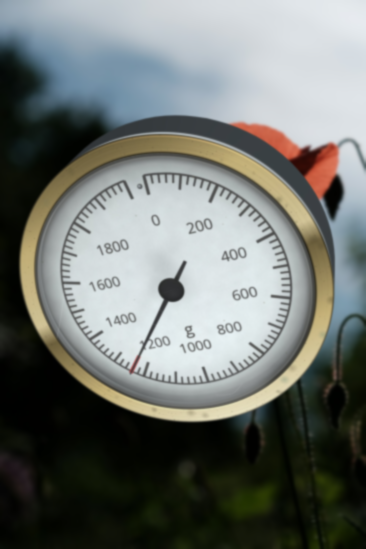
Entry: 1240
